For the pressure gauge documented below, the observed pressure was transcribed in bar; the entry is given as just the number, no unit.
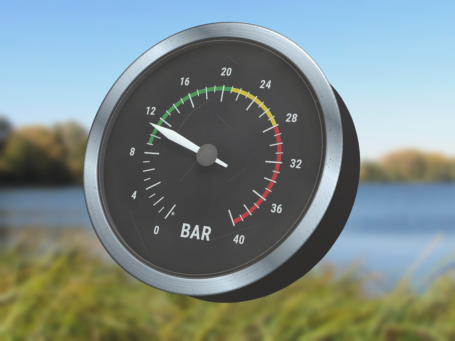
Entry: 11
